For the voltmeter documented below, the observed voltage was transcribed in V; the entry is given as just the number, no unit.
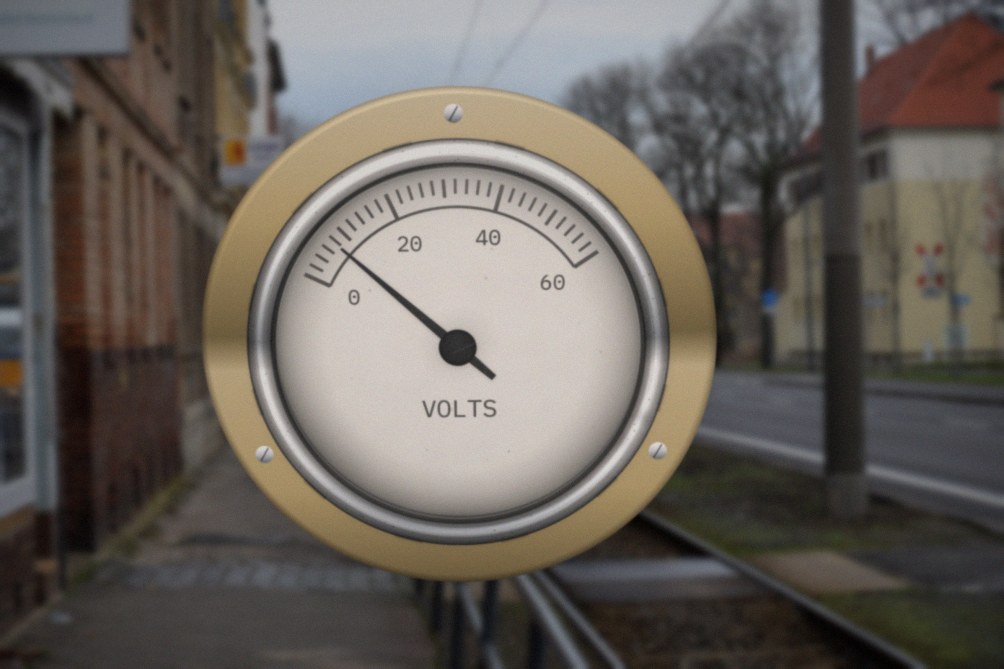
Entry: 8
